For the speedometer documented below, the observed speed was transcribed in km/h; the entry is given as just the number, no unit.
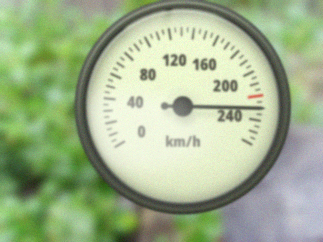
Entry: 230
